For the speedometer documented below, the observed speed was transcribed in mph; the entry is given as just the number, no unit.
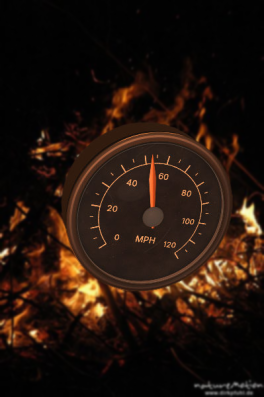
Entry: 52.5
